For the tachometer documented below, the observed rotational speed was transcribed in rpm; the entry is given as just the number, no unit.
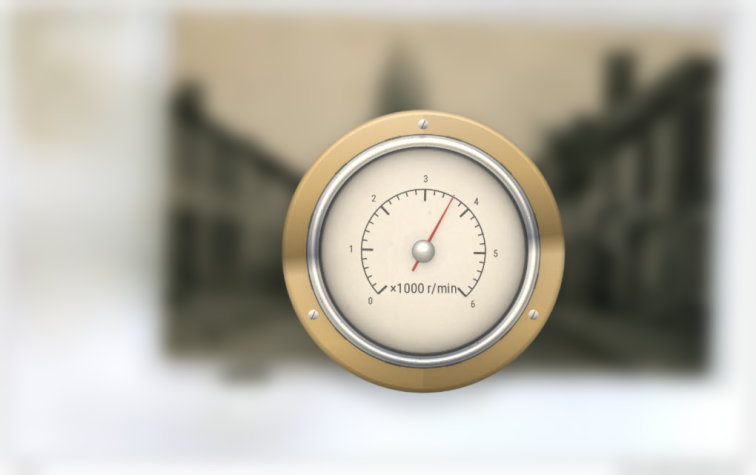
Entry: 3600
